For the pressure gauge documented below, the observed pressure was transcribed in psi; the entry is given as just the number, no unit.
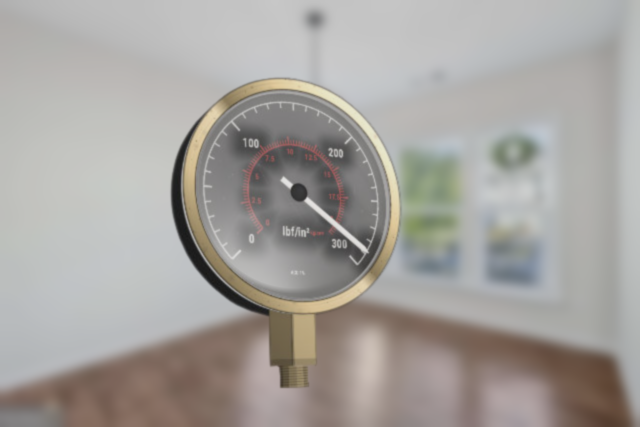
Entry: 290
